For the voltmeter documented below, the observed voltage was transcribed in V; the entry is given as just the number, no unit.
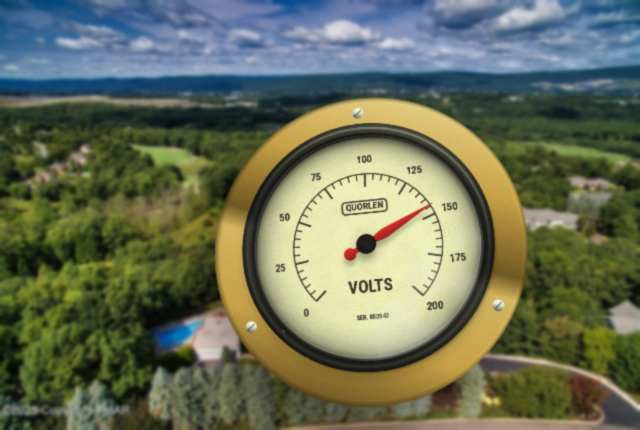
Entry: 145
